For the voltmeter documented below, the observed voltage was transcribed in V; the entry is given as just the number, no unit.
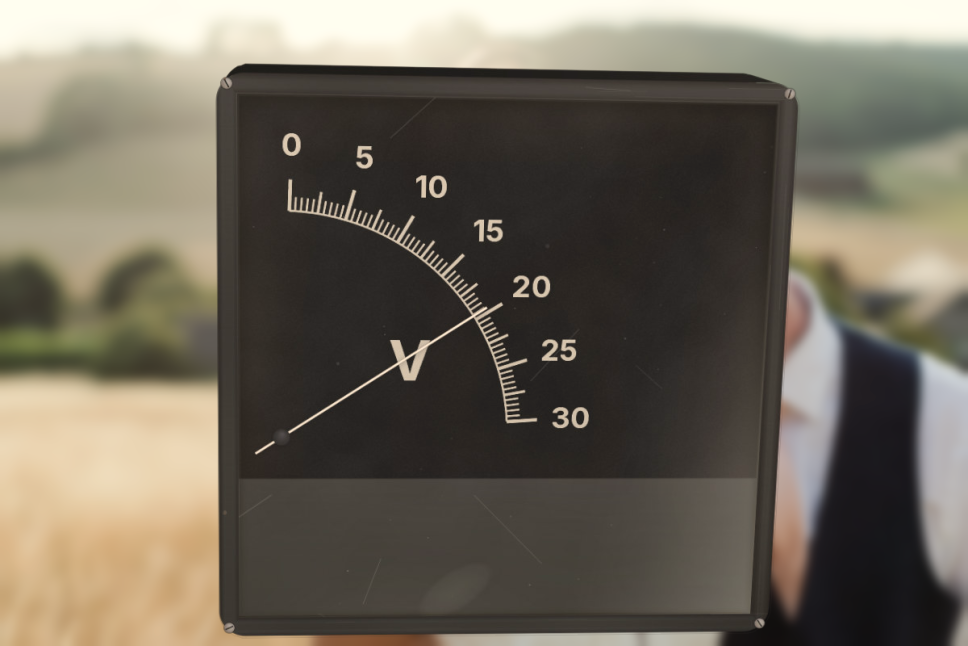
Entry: 19.5
